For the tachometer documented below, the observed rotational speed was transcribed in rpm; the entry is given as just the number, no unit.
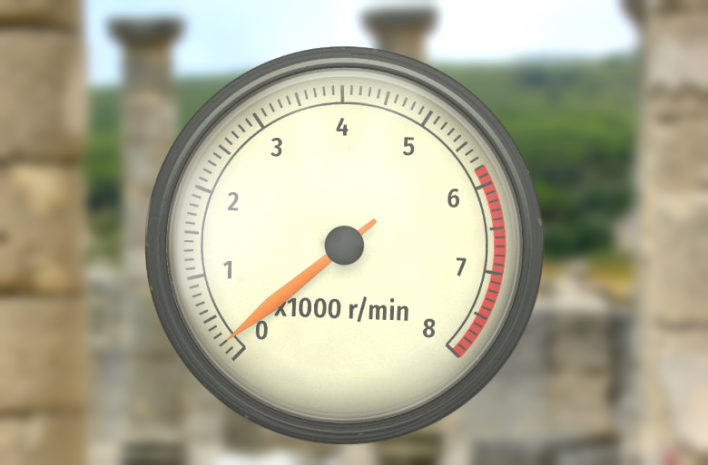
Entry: 200
